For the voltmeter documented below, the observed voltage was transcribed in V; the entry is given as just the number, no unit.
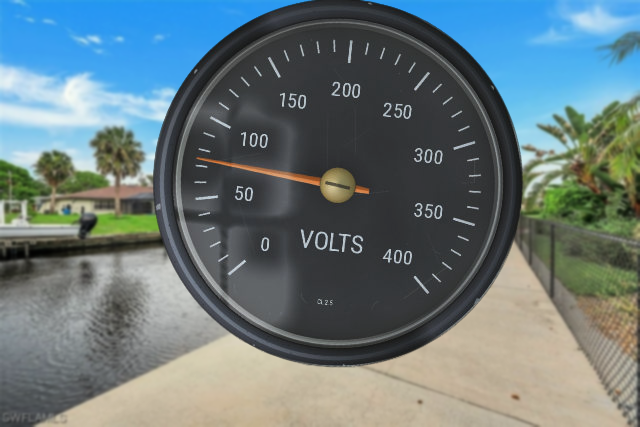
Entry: 75
